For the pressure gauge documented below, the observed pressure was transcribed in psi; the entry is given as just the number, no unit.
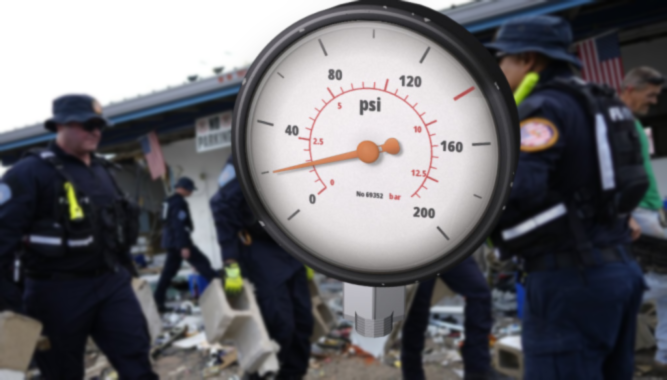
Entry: 20
